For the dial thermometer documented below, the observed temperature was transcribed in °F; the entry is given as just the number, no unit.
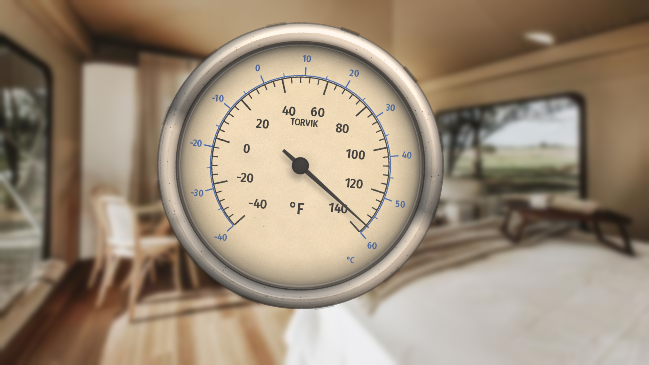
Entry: 136
